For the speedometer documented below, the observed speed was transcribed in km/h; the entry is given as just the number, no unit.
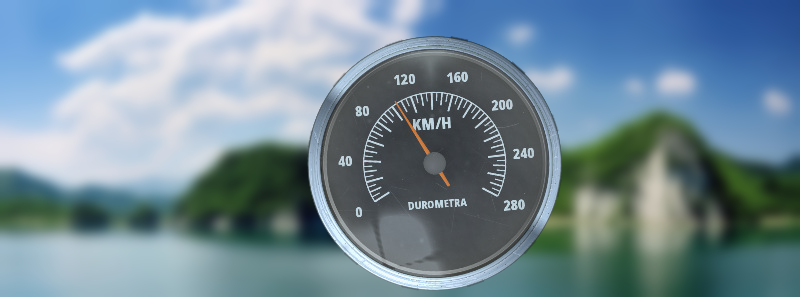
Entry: 105
